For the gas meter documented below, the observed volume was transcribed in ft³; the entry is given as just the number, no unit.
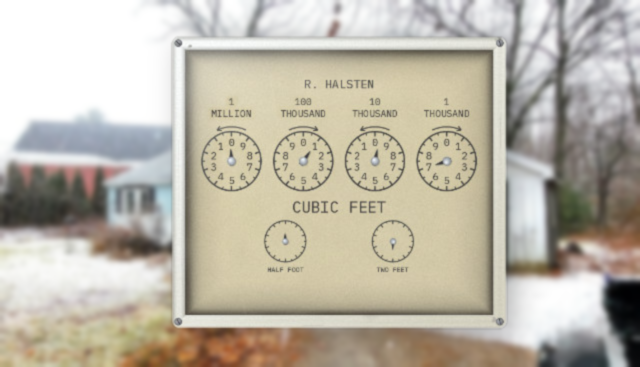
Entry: 9700
